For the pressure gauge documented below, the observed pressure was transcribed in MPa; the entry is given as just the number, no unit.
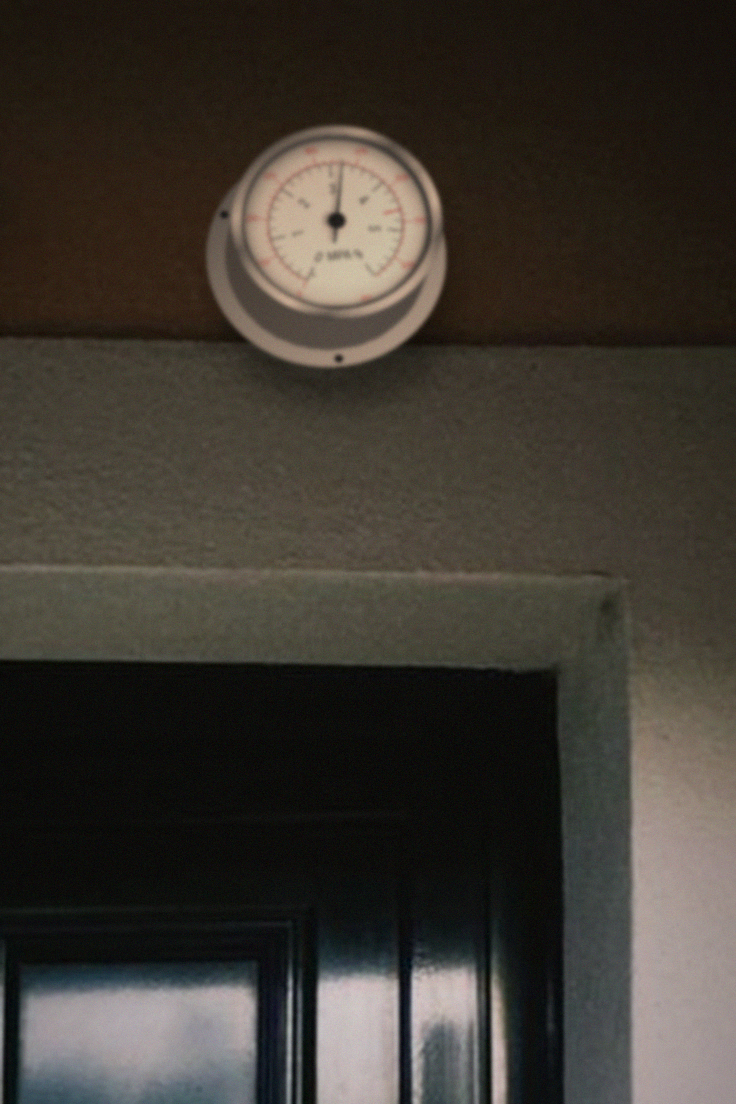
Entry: 3.2
